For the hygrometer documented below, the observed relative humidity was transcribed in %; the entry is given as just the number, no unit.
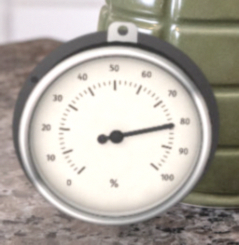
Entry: 80
